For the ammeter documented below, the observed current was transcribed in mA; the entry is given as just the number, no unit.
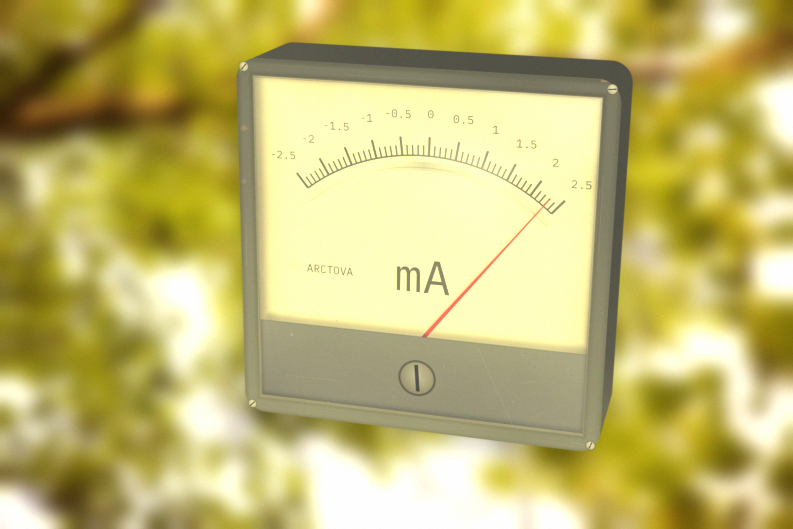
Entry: 2.3
